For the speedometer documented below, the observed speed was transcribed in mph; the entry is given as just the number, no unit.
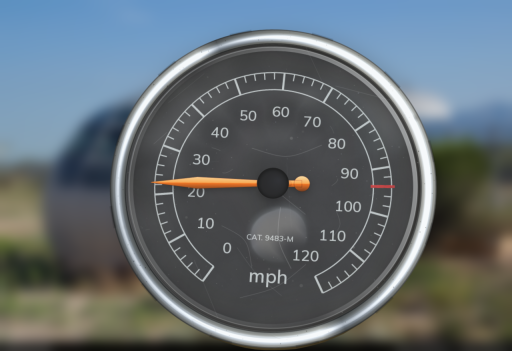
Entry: 22
